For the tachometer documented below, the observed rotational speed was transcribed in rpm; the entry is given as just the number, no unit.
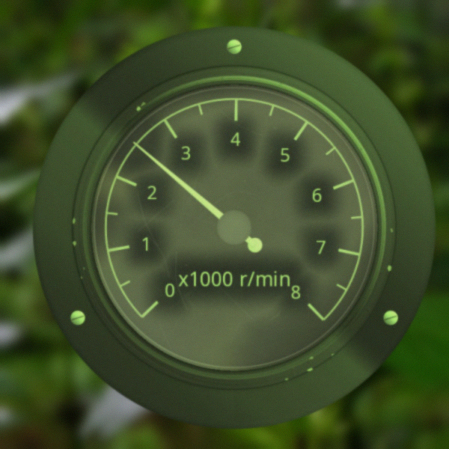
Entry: 2500
